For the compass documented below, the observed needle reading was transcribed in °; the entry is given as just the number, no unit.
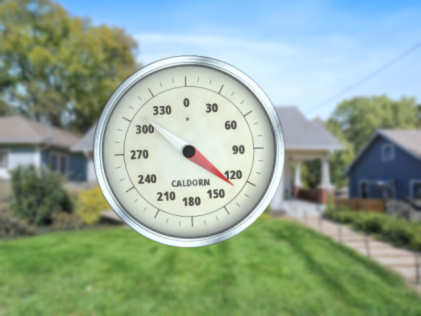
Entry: 130
